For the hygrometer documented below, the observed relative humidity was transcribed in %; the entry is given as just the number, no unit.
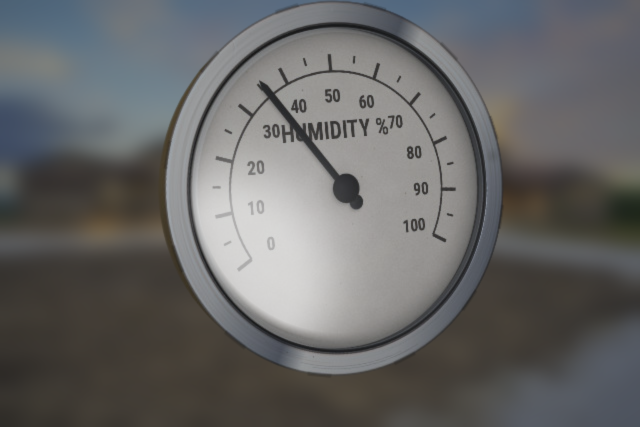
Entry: 35
